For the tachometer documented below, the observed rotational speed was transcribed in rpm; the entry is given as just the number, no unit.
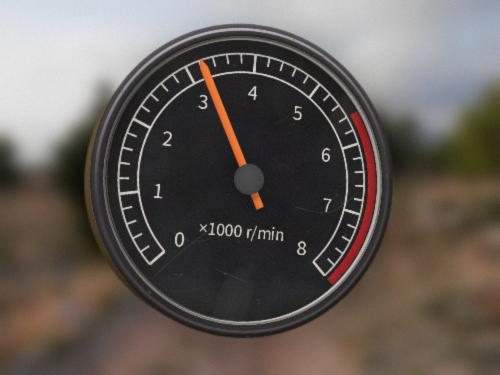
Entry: 3200
